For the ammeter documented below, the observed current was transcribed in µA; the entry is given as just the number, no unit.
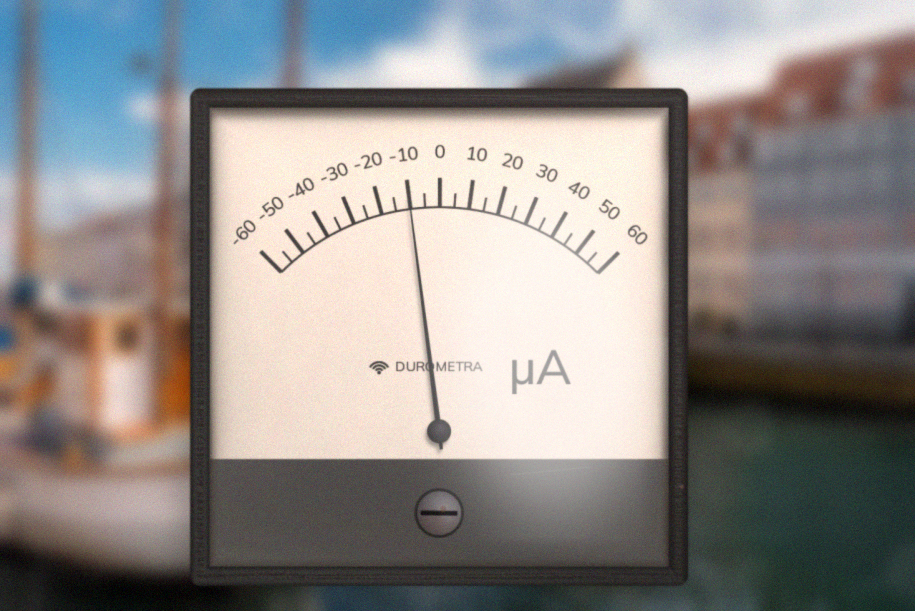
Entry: -10
